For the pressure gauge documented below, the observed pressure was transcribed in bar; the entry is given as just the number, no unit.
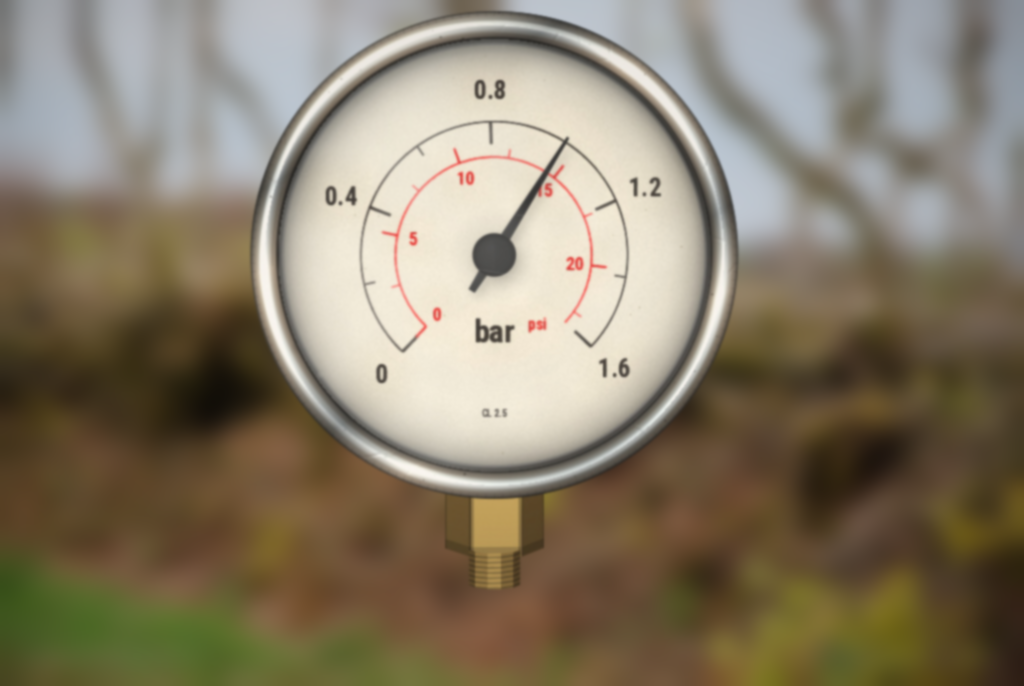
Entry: 1
